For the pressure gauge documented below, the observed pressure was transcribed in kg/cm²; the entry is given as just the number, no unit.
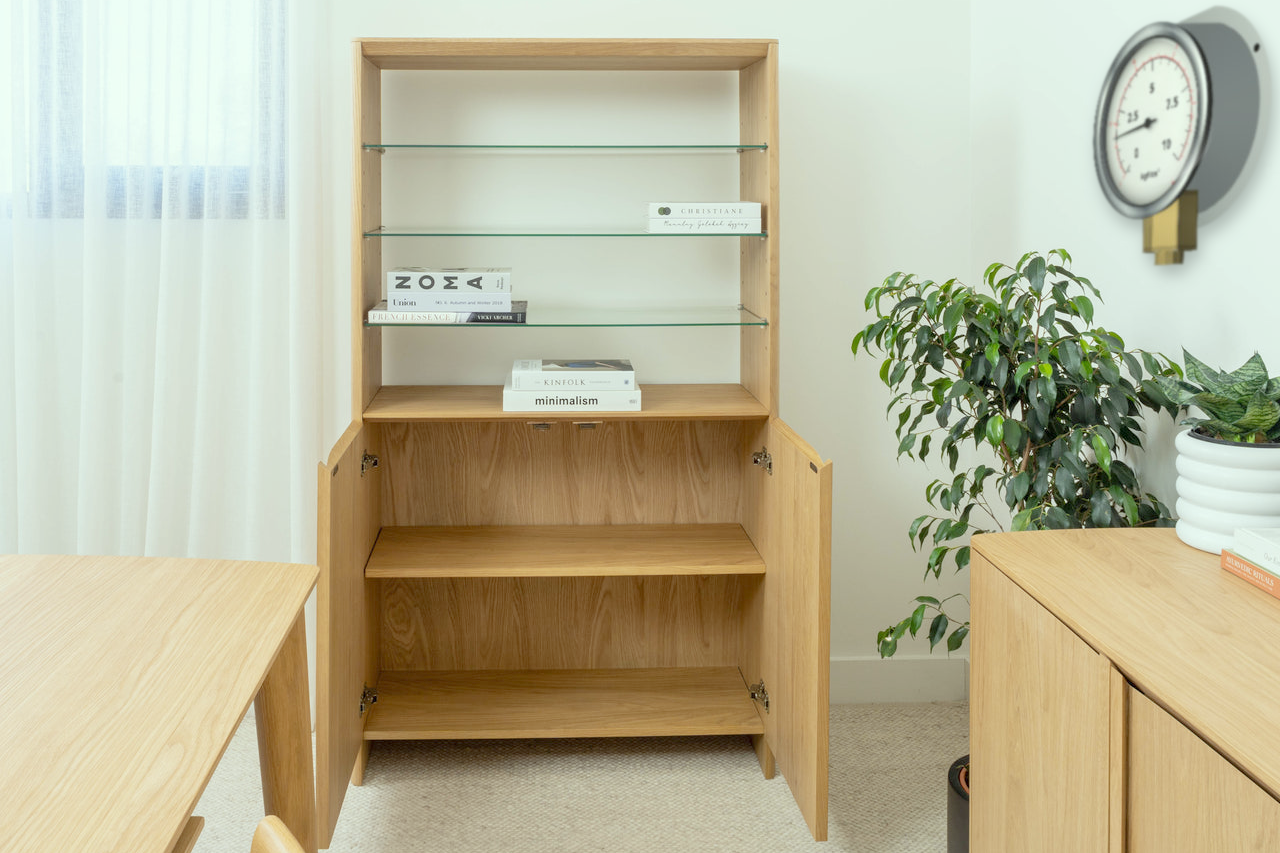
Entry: 1.5
